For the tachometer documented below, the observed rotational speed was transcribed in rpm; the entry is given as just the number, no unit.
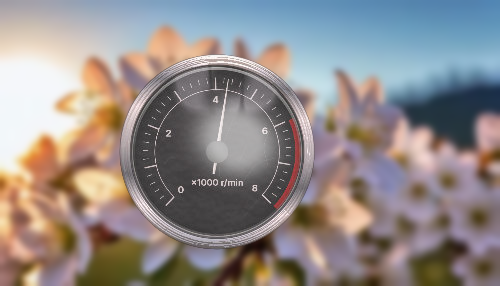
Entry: 4300
